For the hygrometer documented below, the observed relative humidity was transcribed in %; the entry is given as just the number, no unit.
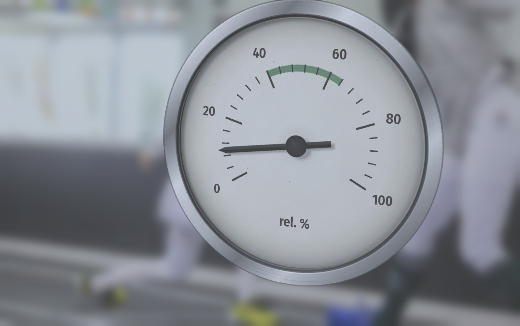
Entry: 10
